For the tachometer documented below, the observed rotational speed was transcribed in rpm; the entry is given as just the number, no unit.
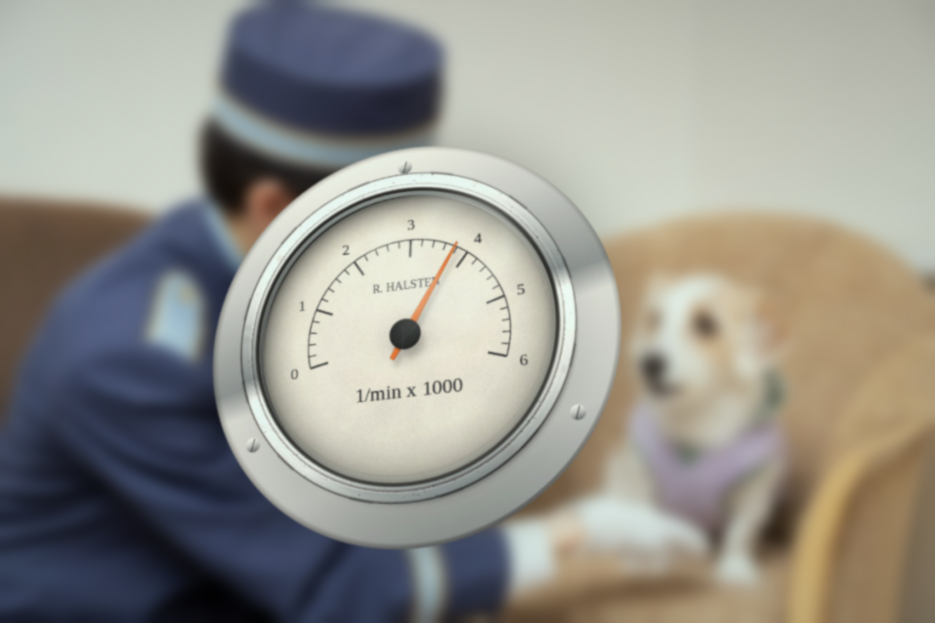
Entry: 3800
